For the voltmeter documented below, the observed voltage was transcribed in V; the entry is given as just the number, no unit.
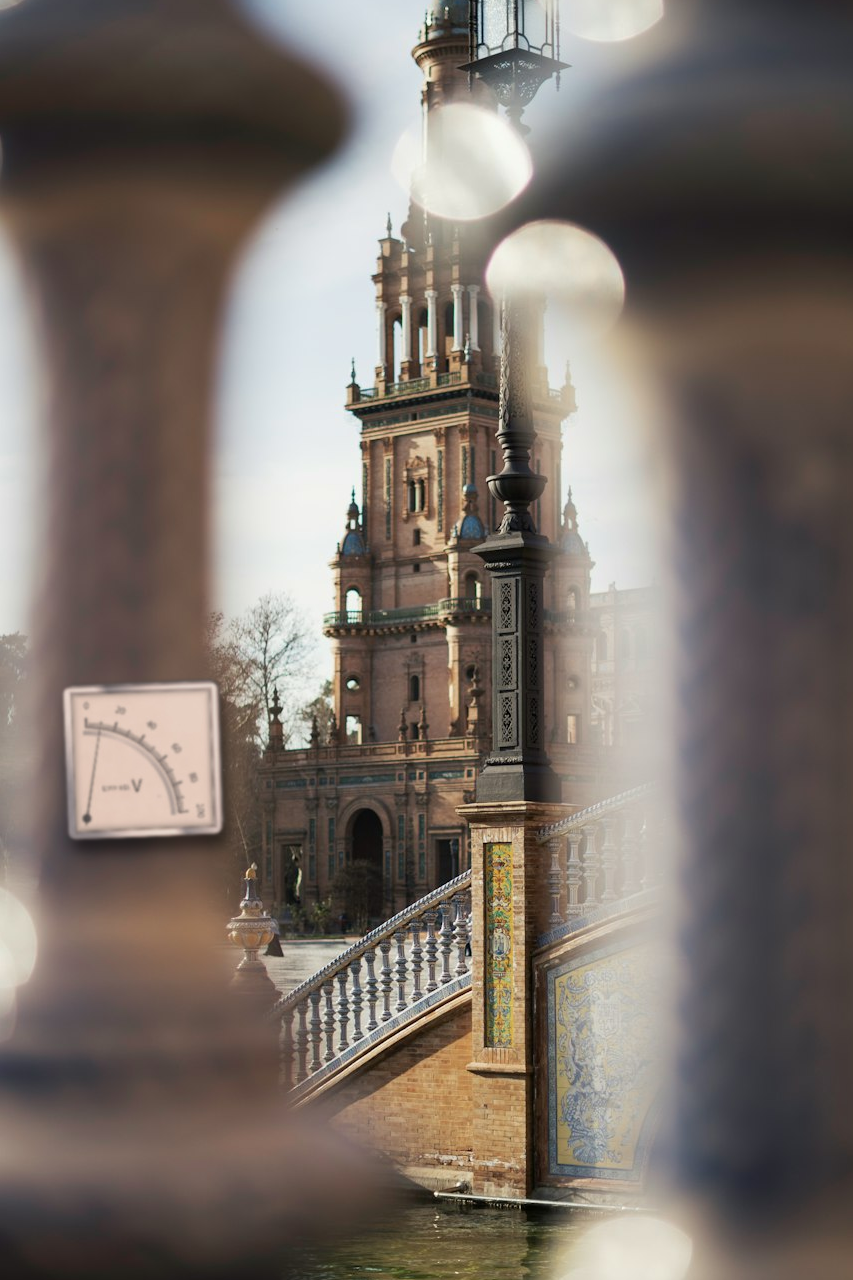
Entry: 10
